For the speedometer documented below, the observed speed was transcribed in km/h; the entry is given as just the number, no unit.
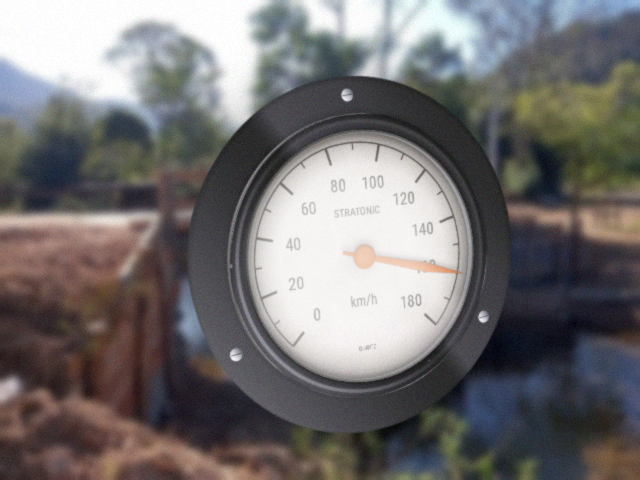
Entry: 160
